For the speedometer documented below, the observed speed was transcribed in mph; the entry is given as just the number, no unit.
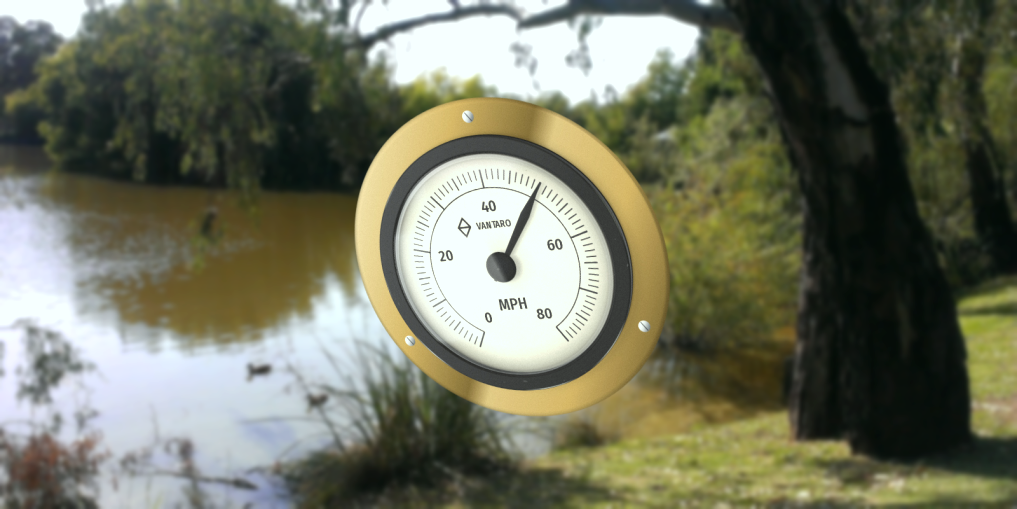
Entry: 50
